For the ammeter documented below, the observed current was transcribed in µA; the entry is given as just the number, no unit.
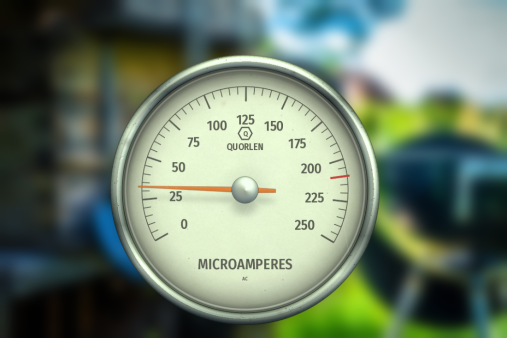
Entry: 32.5
